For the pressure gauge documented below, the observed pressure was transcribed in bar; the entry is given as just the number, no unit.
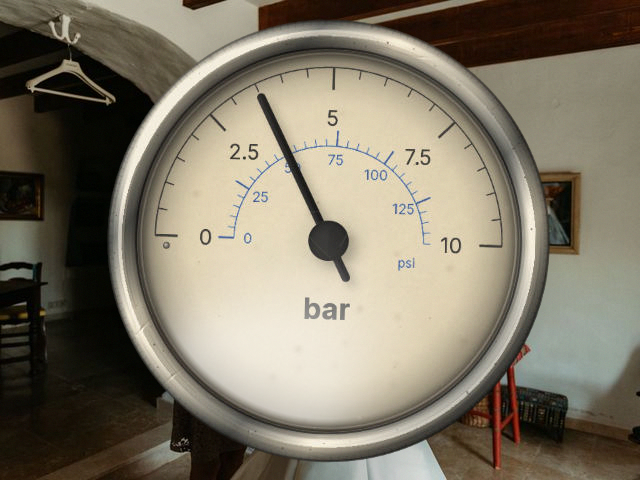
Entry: 3.5
